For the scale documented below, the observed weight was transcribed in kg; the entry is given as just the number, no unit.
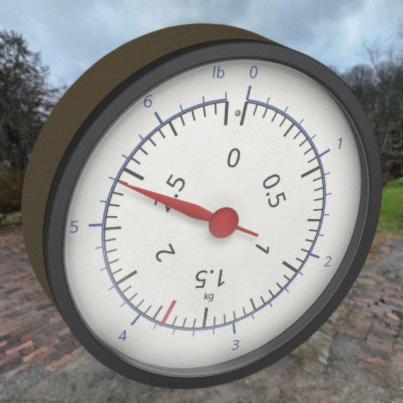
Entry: 2.45
